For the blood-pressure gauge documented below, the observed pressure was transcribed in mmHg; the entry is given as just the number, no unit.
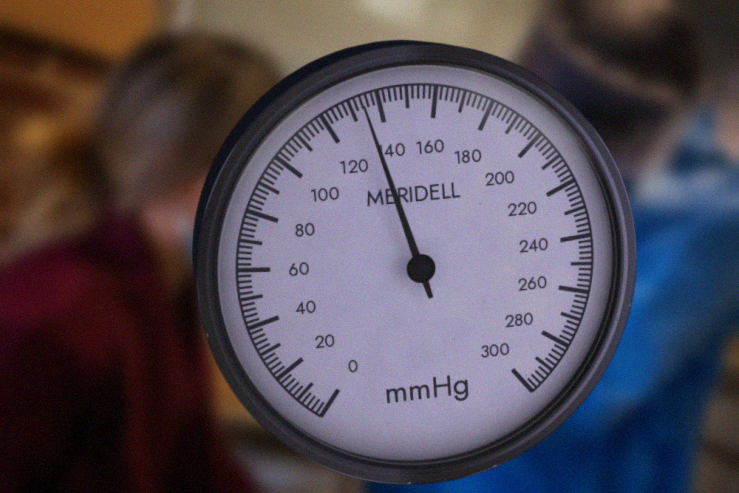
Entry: 134
